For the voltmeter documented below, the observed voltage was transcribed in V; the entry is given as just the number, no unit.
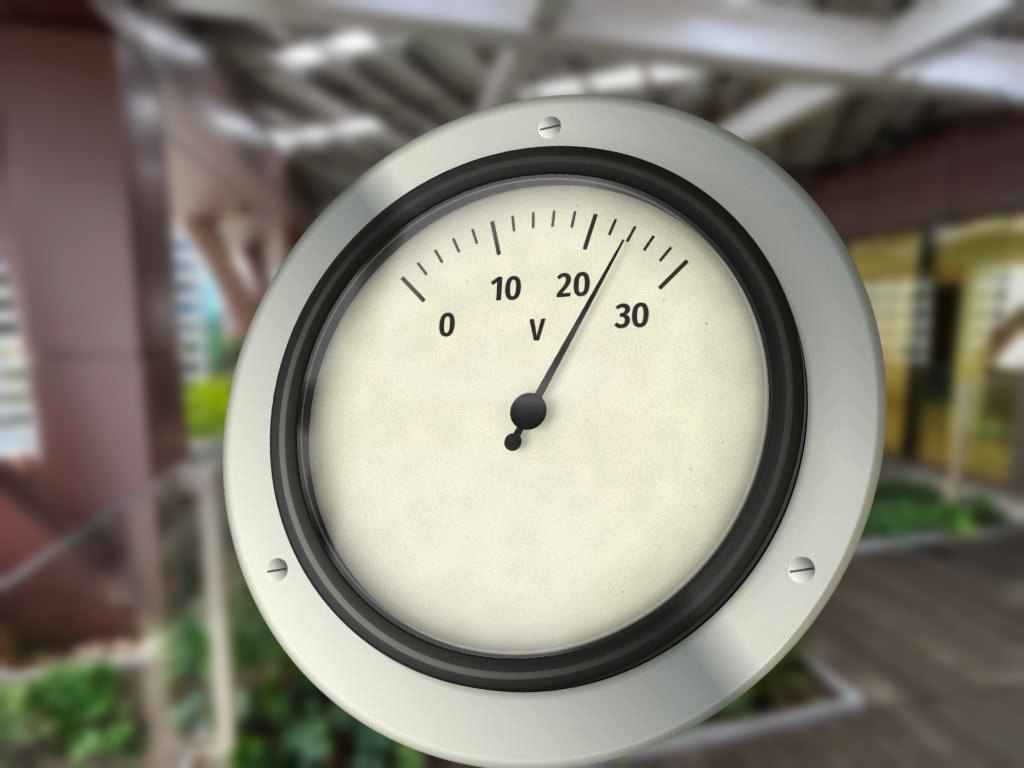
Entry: 24
